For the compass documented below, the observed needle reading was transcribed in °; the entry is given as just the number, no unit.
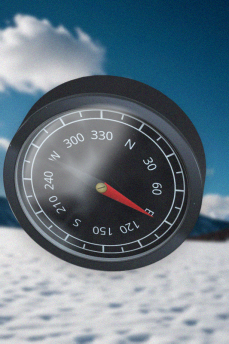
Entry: 90
